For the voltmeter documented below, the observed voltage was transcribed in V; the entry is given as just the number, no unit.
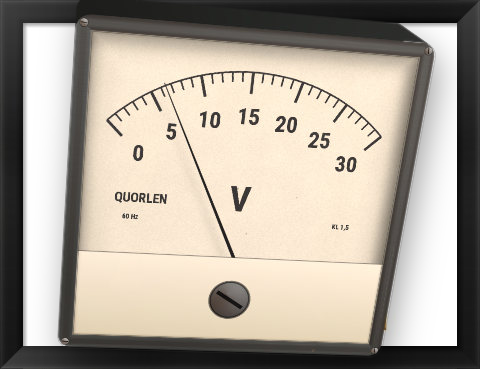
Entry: 6.5
